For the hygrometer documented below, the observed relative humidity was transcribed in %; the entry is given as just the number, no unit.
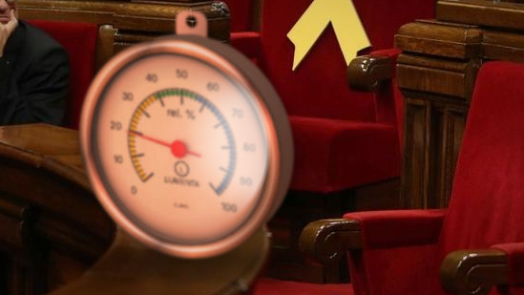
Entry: 20
